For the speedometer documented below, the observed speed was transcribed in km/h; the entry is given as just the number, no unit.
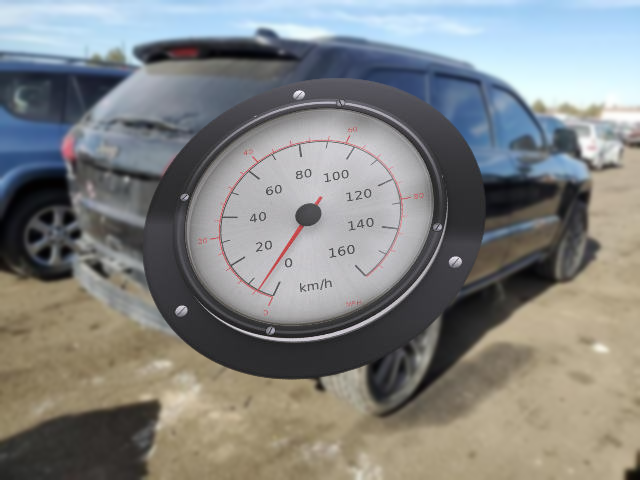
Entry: 5
